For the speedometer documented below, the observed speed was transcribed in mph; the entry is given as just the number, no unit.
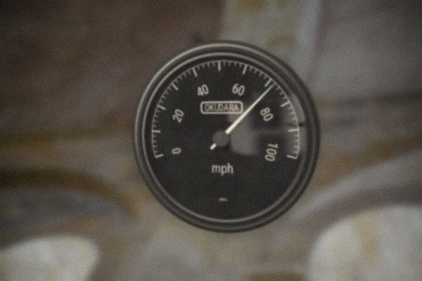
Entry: 72
